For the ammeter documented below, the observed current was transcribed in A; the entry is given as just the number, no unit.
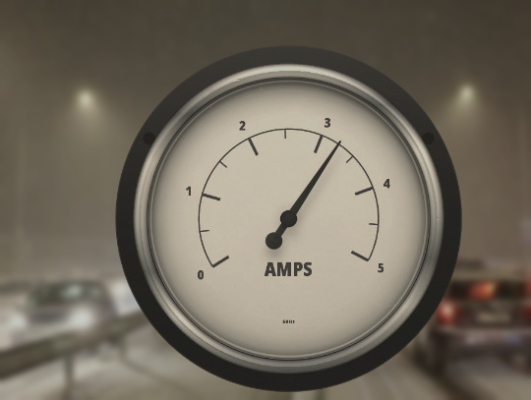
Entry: 3.25
